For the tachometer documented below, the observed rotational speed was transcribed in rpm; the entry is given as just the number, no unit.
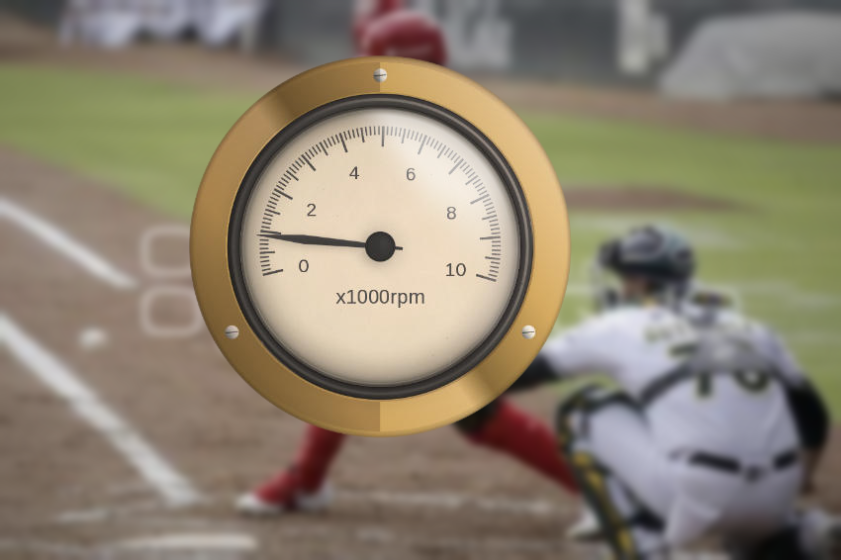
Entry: 900
